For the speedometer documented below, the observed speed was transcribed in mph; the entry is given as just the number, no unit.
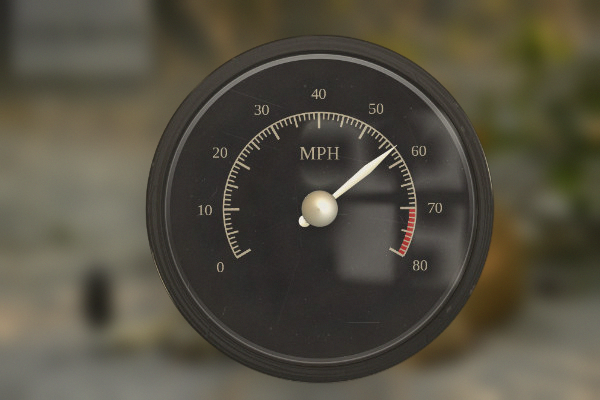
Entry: 57
